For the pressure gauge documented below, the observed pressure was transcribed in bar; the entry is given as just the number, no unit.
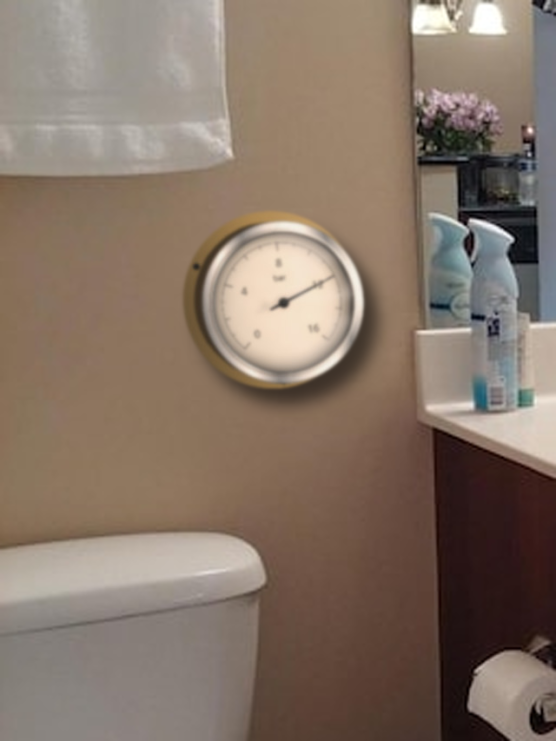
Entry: 12
